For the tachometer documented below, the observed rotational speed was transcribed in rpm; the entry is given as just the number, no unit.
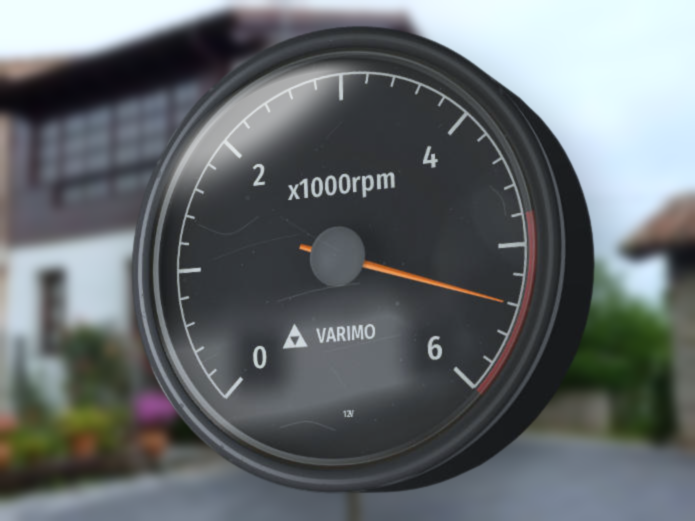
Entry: 5400
